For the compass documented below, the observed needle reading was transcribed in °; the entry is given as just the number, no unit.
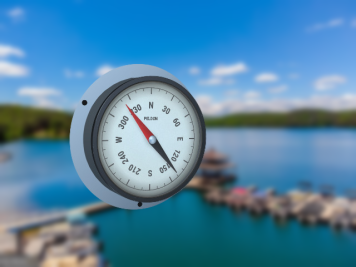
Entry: 320
